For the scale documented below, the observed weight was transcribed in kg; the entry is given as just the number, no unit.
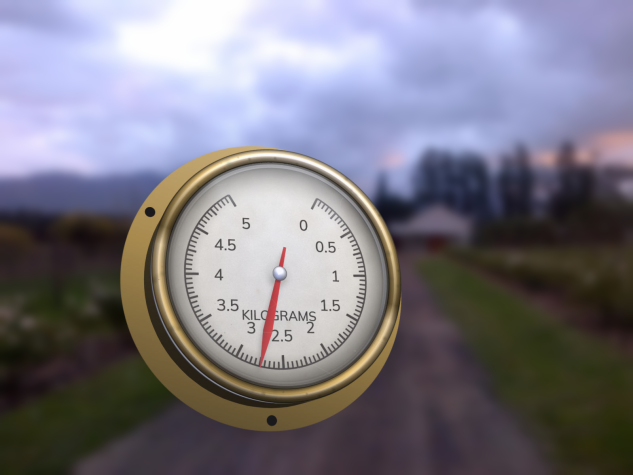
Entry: 2.75
